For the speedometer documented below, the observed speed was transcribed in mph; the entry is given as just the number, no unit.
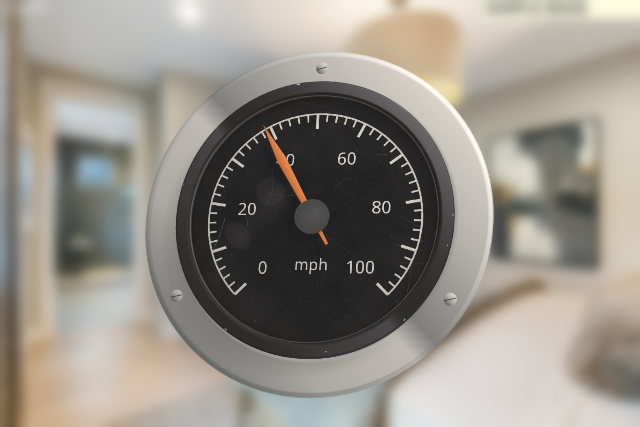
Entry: 39
